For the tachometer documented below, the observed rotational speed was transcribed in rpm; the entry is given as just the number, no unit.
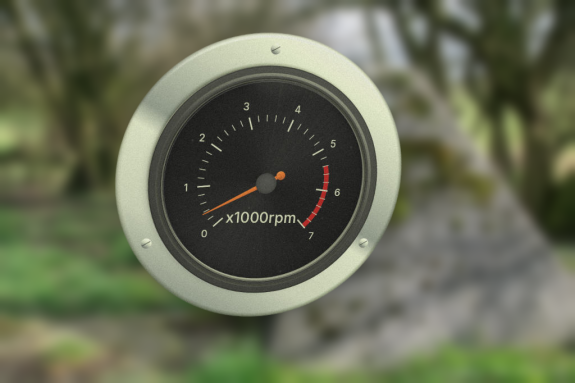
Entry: 400
